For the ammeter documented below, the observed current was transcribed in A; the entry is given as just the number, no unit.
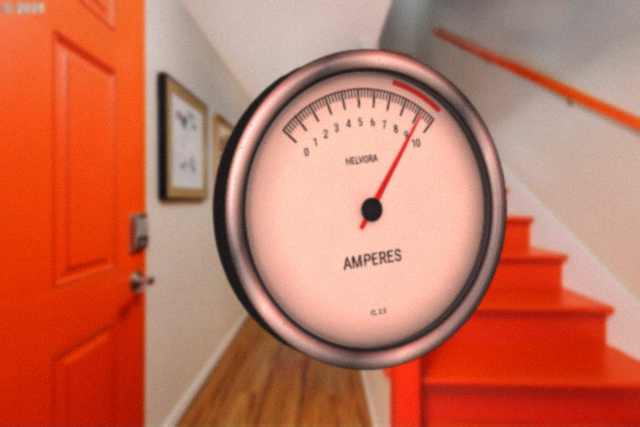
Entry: 9
